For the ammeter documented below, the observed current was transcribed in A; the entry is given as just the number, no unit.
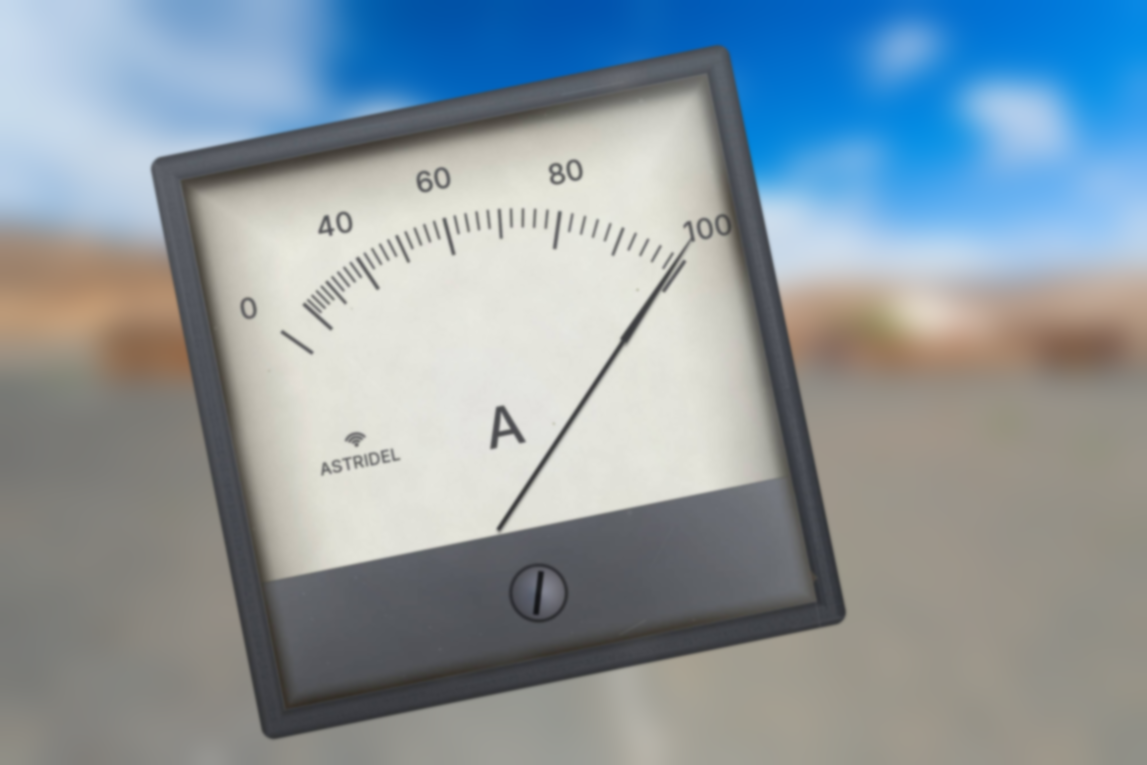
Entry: 99
